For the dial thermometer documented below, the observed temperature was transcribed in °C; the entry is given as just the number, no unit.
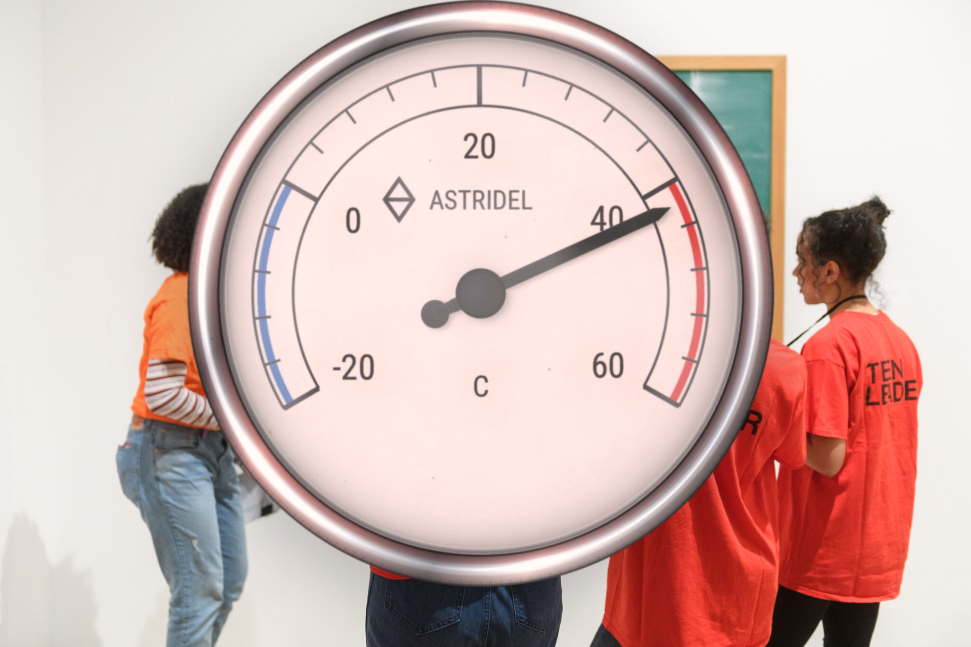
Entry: 42
